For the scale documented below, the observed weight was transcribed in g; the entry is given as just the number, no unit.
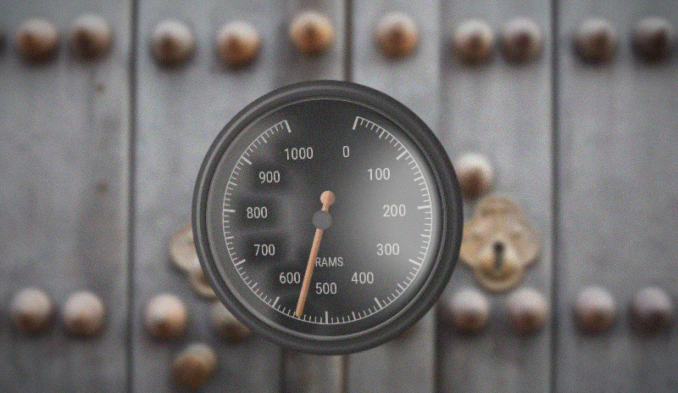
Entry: 550
